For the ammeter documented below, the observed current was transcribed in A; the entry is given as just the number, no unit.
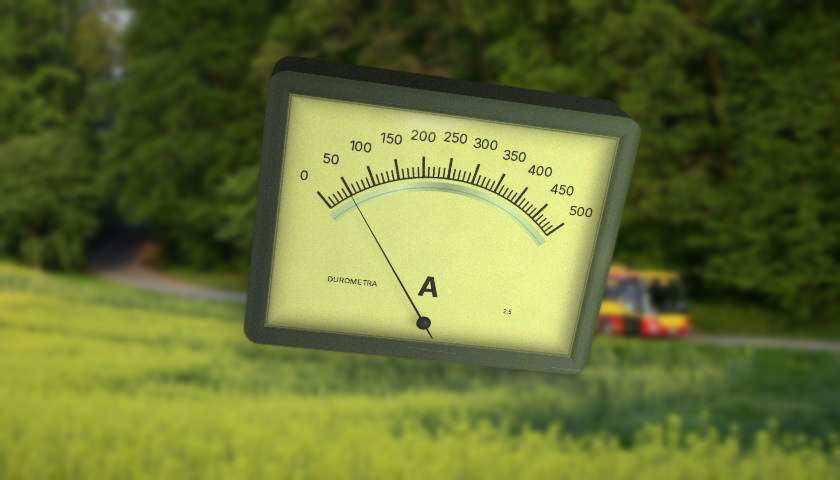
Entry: 50
